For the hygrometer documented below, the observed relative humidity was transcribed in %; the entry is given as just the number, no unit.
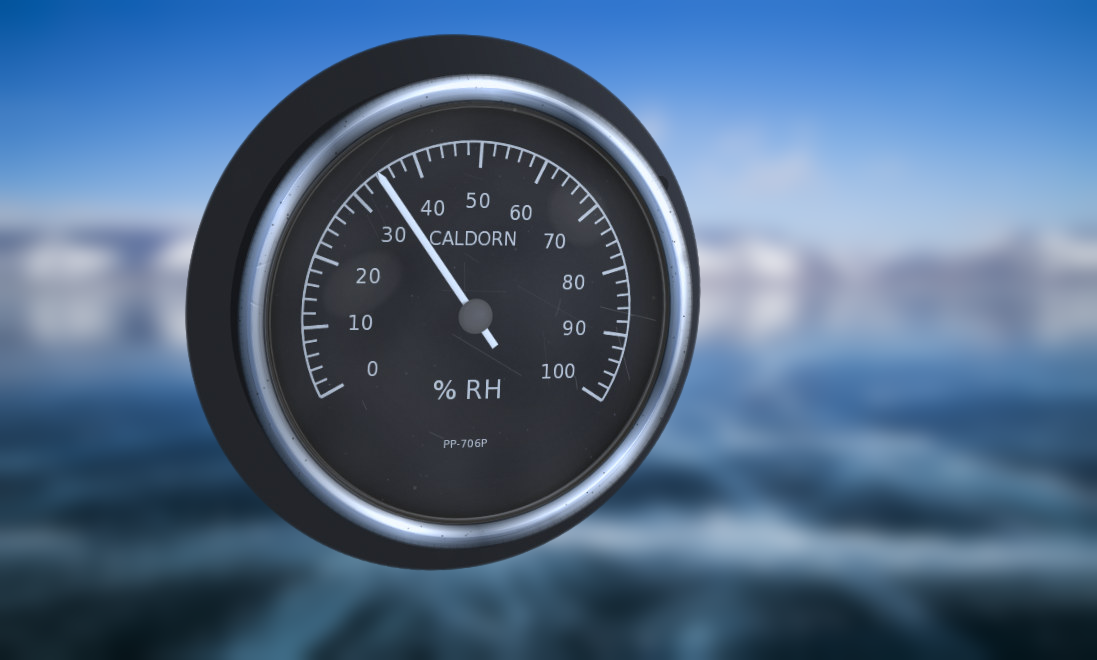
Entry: 34
